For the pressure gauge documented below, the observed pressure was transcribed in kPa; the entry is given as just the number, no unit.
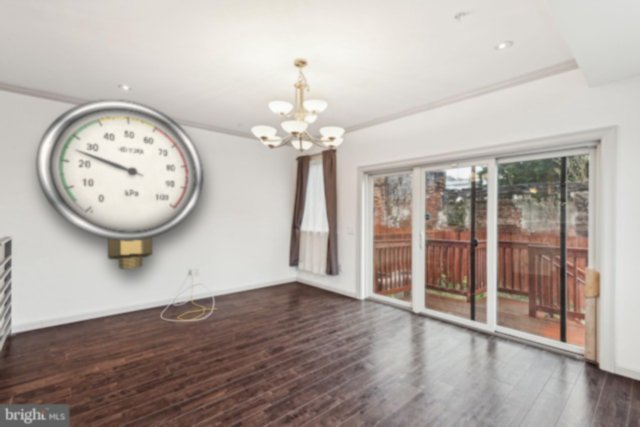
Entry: 25
